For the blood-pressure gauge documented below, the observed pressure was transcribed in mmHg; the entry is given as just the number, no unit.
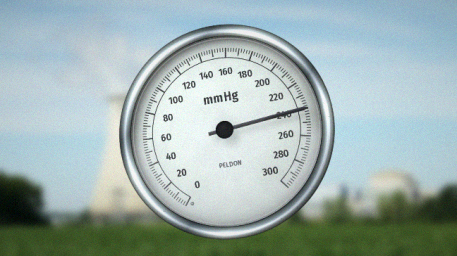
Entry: 240
